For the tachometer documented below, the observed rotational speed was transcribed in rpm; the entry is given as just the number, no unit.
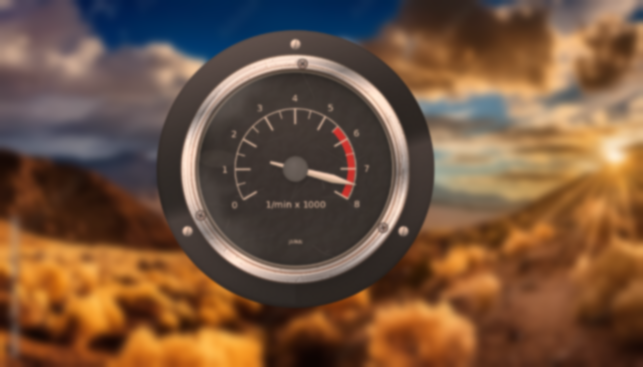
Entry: 7500
